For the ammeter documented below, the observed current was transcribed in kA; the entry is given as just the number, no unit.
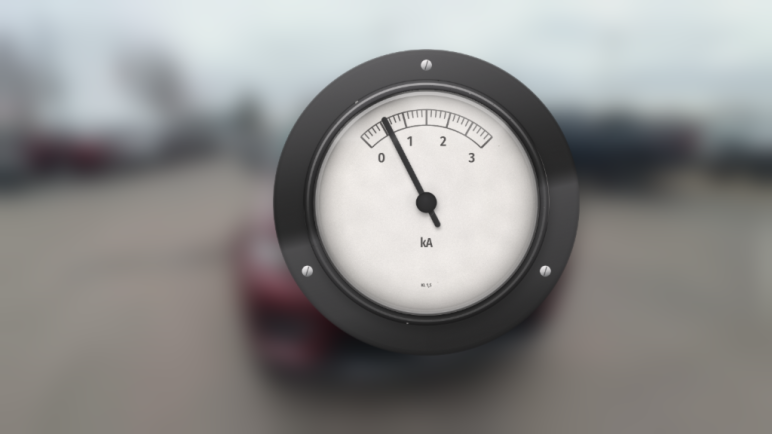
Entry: 0.6
